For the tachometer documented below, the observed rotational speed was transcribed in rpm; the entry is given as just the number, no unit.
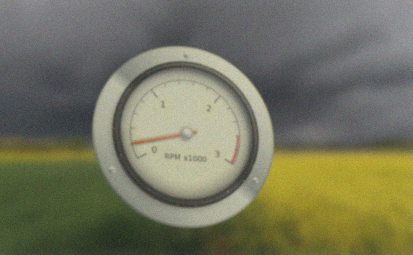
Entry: 200
